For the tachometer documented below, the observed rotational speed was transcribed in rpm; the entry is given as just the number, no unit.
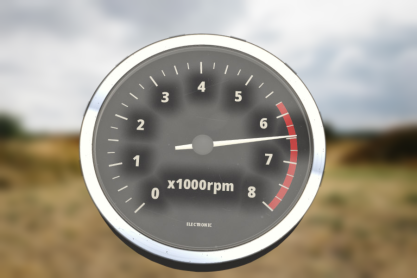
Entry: 6500
